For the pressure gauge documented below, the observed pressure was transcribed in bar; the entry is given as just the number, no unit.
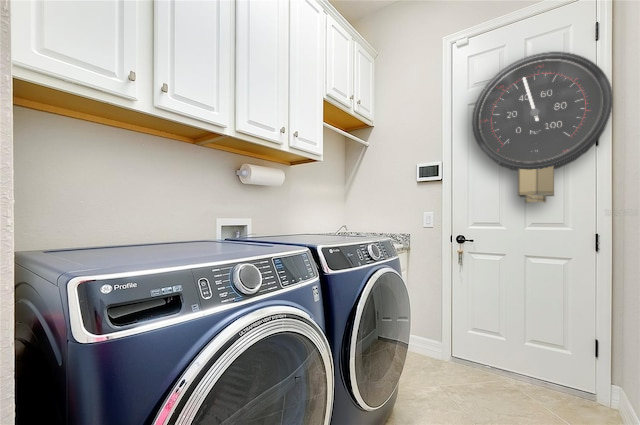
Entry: 45
